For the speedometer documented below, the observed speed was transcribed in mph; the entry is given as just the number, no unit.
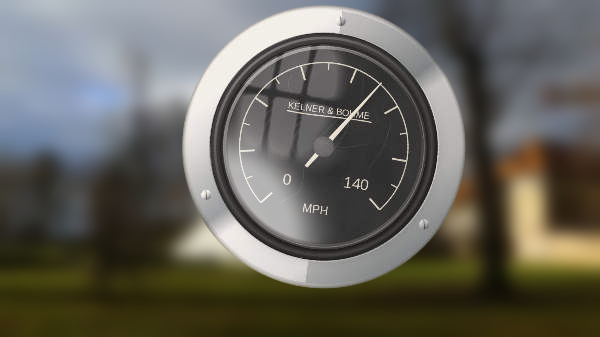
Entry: 90
